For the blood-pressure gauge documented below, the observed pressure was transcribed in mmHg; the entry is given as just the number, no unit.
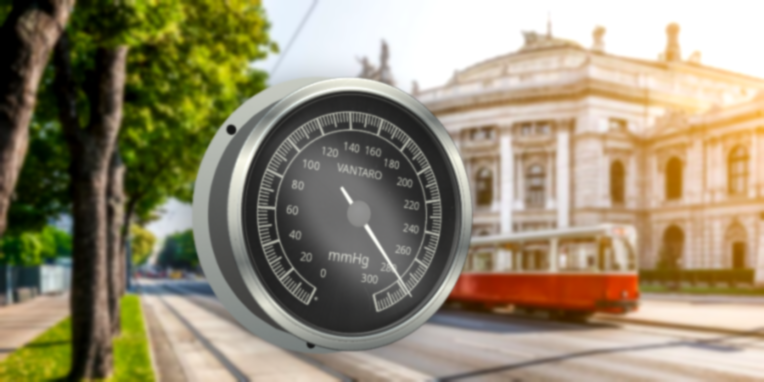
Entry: 280
